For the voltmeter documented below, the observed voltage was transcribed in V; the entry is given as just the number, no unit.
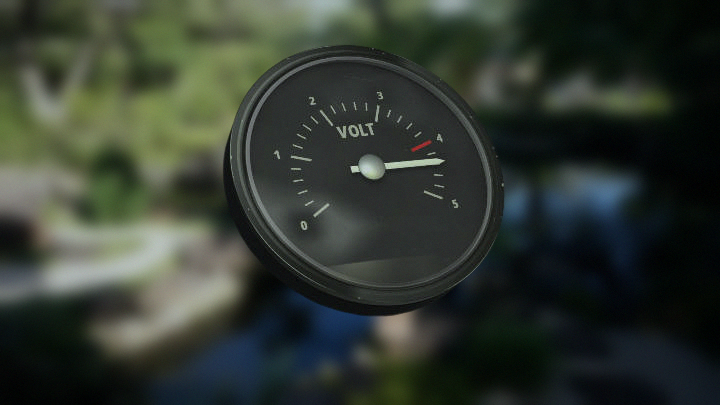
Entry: 4.4
